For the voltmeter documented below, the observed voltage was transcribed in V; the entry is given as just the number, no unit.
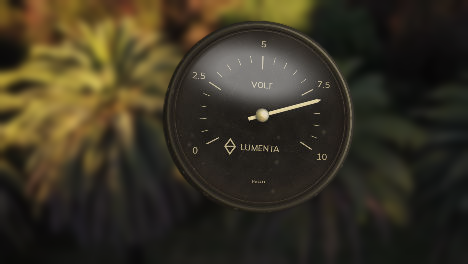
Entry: 8
